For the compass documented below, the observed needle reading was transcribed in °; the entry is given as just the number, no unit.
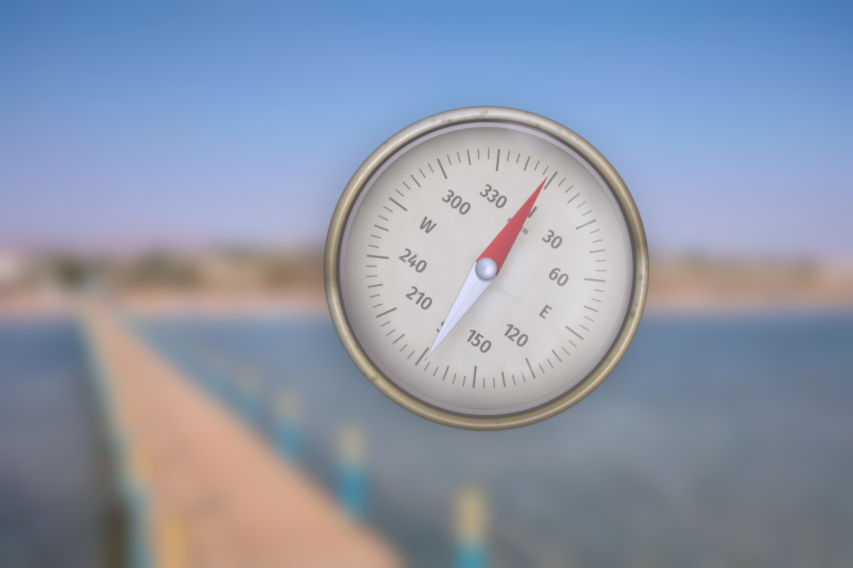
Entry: 357.5
